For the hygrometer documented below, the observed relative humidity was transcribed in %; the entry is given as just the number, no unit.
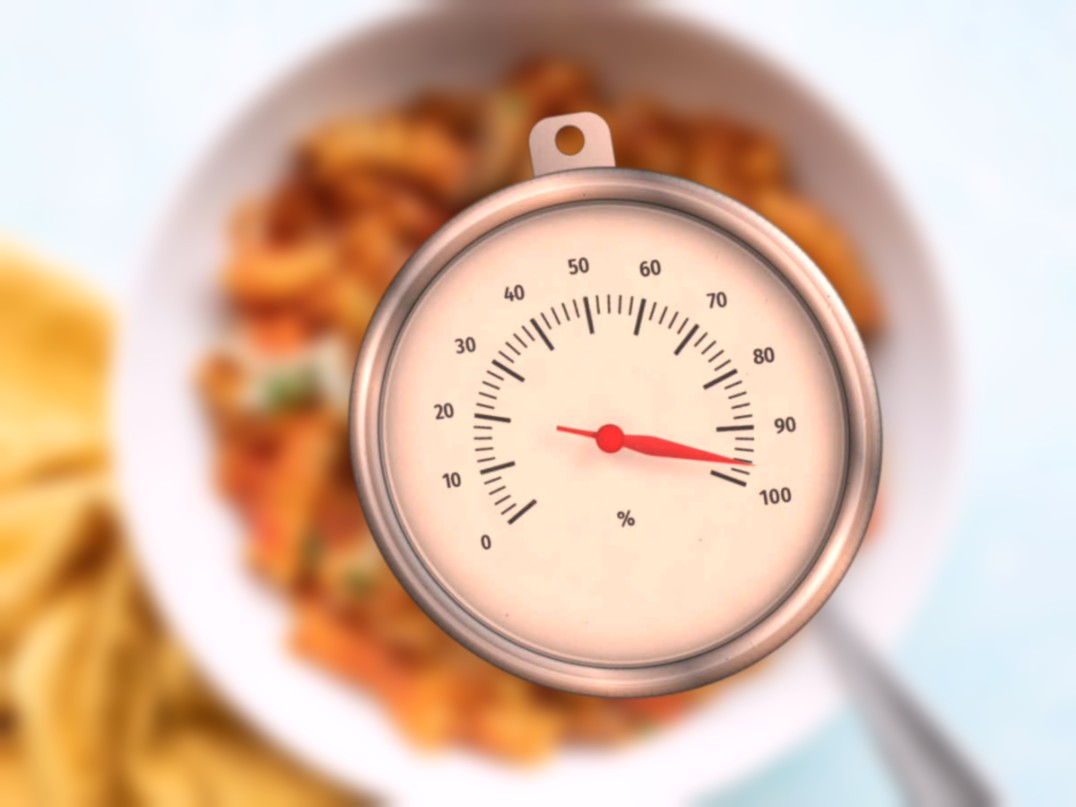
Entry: 96
